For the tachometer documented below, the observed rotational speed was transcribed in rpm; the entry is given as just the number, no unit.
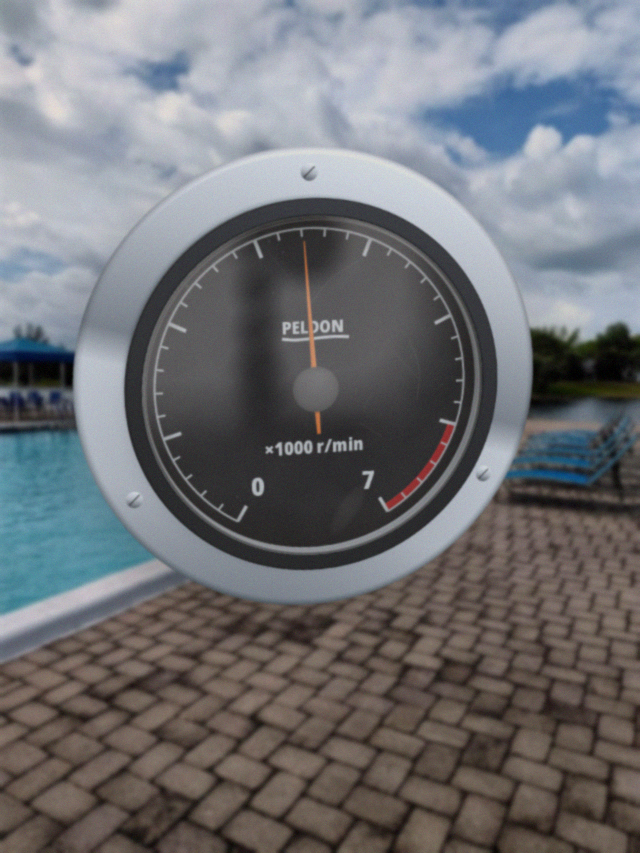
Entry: 3400
